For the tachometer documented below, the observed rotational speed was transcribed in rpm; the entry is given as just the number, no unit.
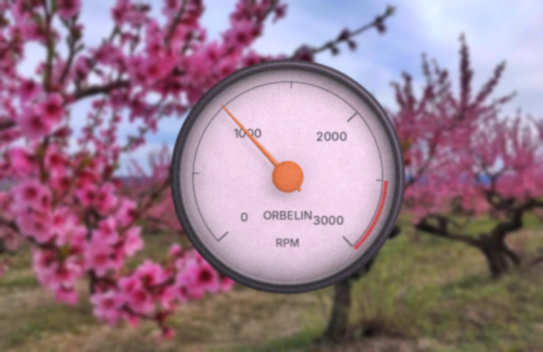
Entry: 1000
